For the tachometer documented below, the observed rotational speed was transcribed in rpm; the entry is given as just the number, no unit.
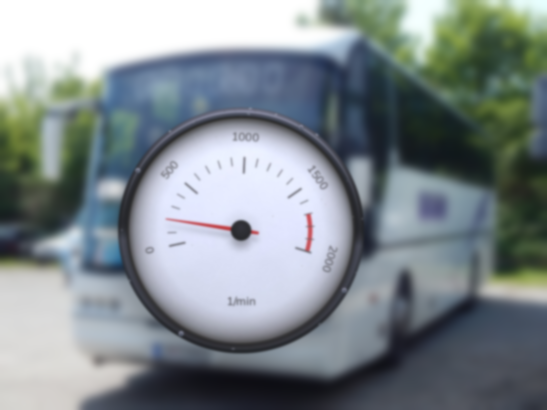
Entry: 200
